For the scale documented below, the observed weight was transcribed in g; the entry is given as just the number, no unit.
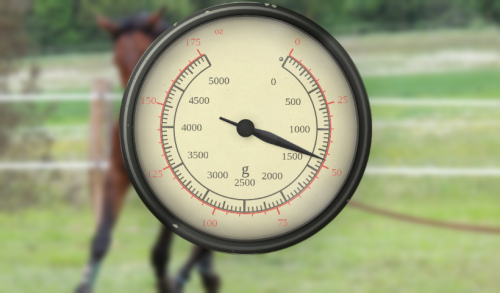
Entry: 1350
